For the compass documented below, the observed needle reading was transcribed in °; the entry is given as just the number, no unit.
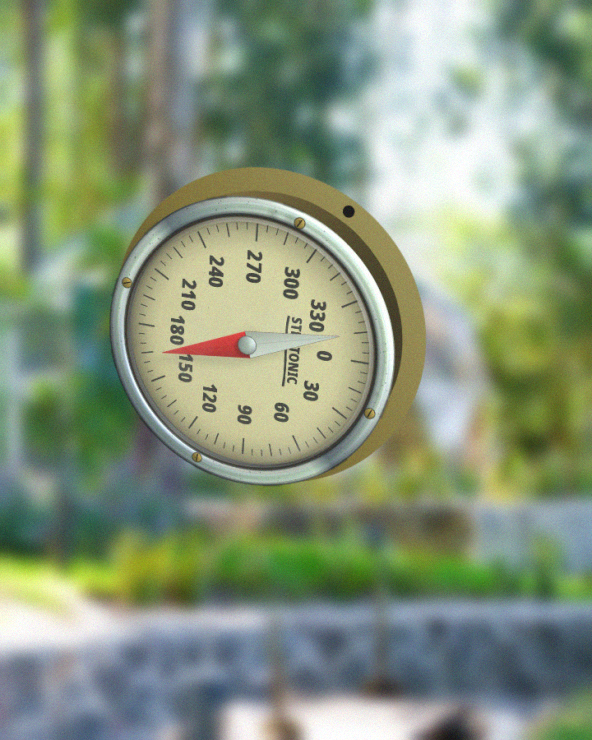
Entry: 165
